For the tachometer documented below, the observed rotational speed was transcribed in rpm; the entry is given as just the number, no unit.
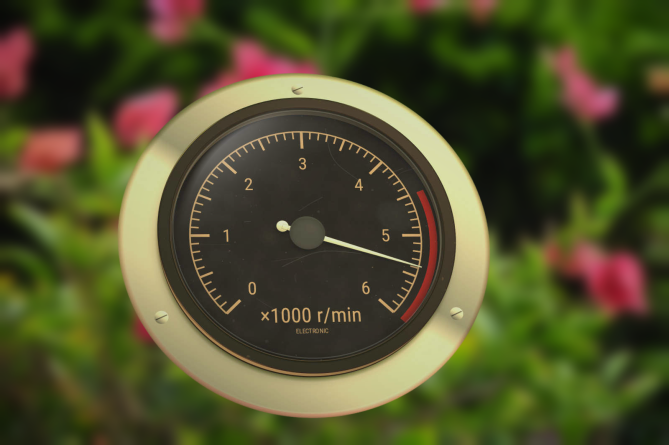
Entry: 5400
